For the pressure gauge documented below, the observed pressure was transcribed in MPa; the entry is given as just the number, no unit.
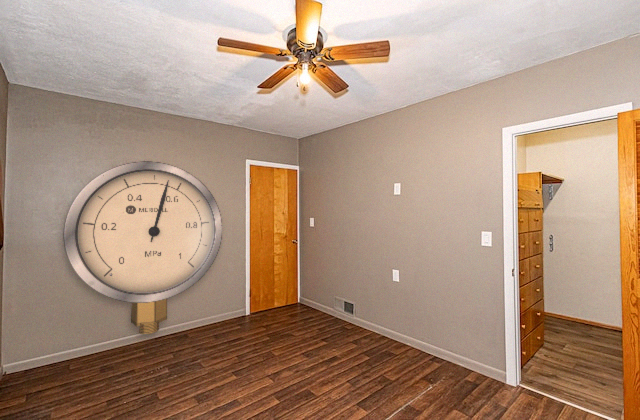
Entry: 0.55
